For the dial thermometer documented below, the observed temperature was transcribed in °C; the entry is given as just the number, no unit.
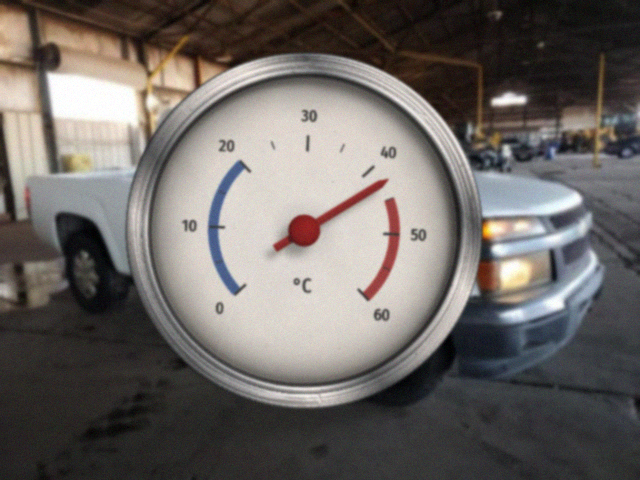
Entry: 42.5
